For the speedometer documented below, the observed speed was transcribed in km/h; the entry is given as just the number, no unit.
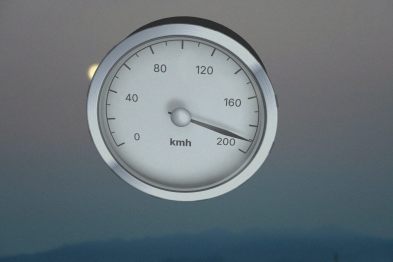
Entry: 190
